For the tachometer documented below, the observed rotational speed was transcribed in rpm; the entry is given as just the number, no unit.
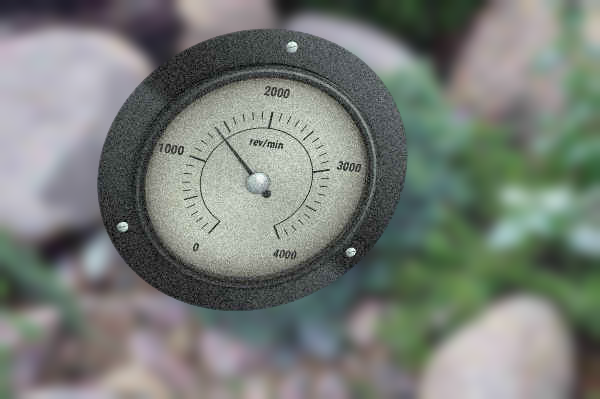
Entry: 1400
